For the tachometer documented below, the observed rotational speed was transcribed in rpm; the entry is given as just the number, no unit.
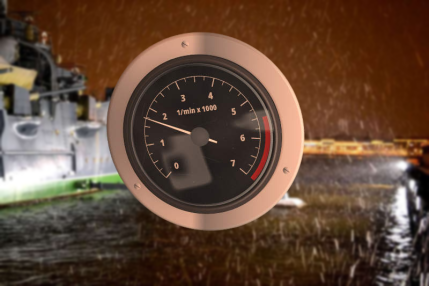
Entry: 1750
